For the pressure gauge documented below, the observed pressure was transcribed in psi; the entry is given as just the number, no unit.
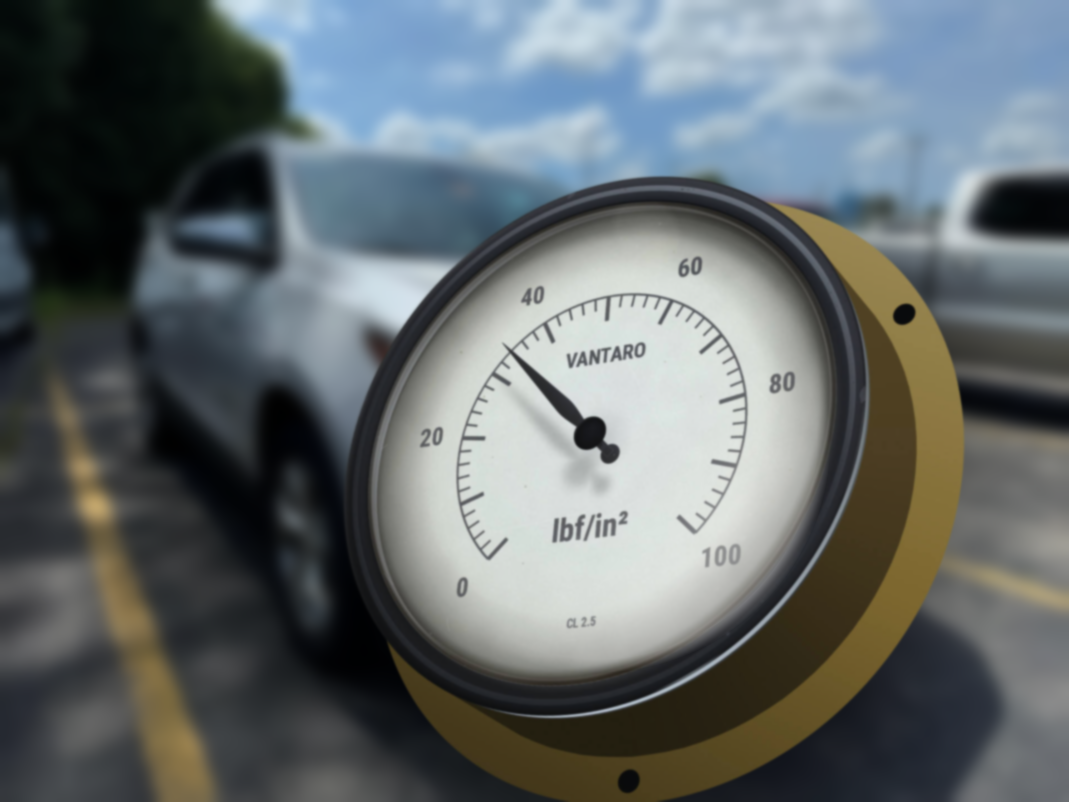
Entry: 34
